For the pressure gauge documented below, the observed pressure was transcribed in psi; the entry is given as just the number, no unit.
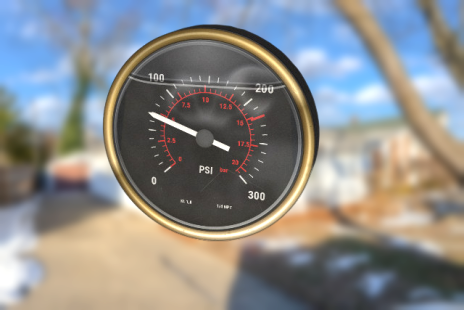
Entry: 70
